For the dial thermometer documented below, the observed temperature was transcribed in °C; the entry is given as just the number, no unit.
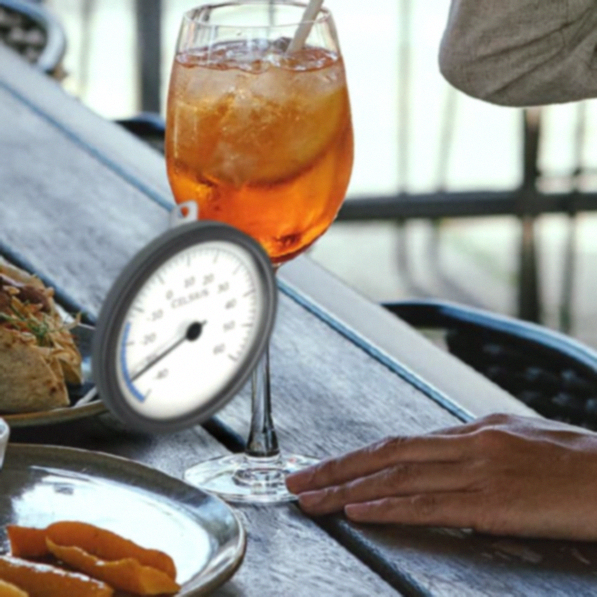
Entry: -30
